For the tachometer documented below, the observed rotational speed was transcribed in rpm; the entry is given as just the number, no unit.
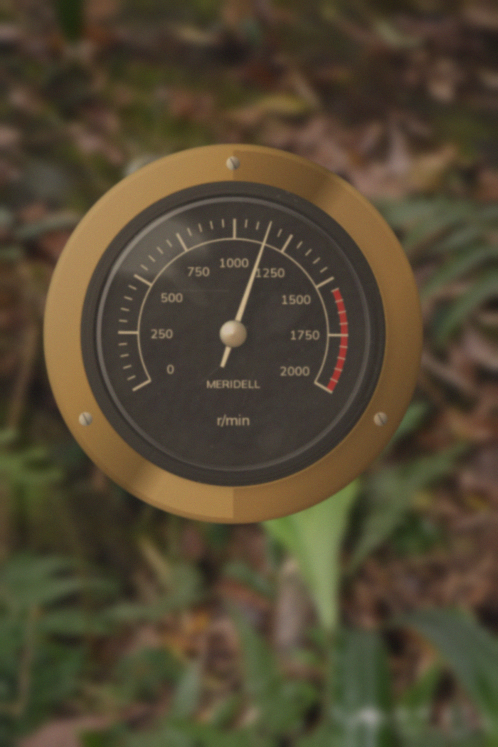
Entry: 1150
